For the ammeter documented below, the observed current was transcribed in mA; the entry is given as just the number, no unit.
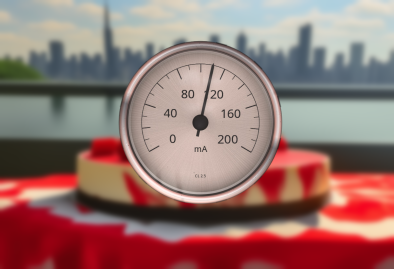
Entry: 110
